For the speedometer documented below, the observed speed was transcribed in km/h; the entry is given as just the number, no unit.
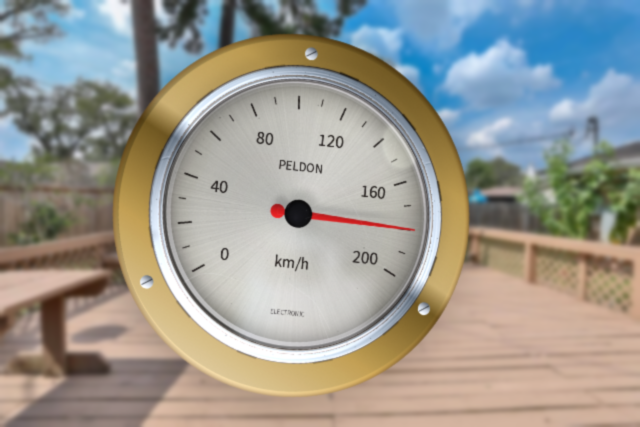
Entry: 180
